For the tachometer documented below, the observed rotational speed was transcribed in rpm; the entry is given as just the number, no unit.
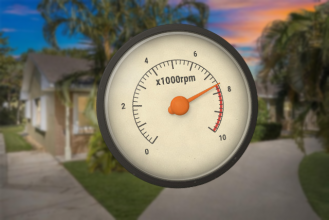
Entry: 7600
